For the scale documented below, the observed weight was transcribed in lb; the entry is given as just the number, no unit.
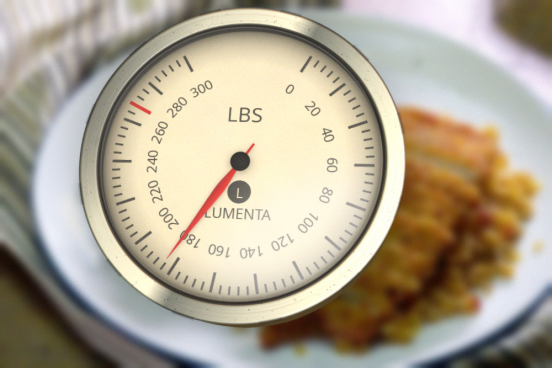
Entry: 184
